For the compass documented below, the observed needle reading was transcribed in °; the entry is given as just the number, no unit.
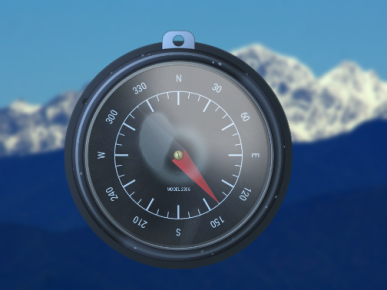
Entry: 140
